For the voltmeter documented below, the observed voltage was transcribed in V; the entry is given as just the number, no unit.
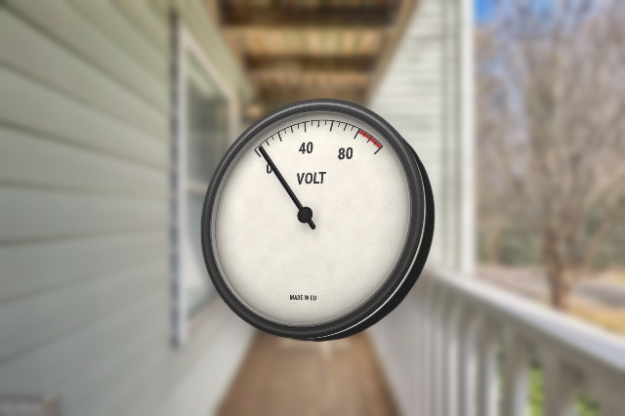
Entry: 5
